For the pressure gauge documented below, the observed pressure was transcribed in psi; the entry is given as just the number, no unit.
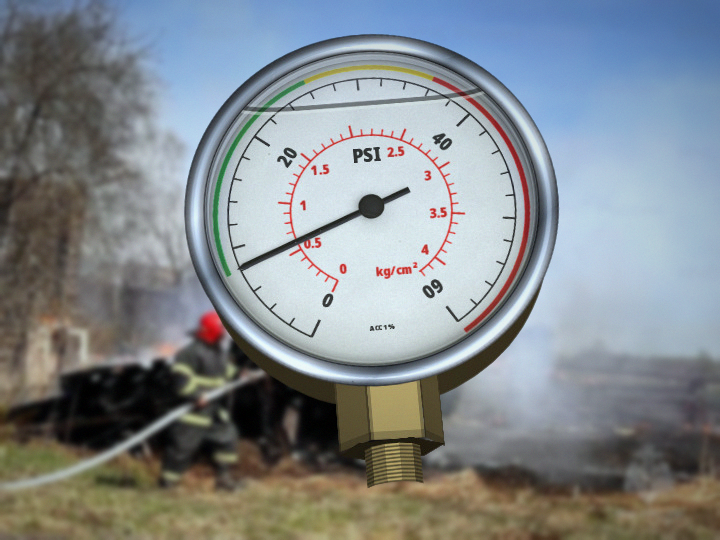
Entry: 8
